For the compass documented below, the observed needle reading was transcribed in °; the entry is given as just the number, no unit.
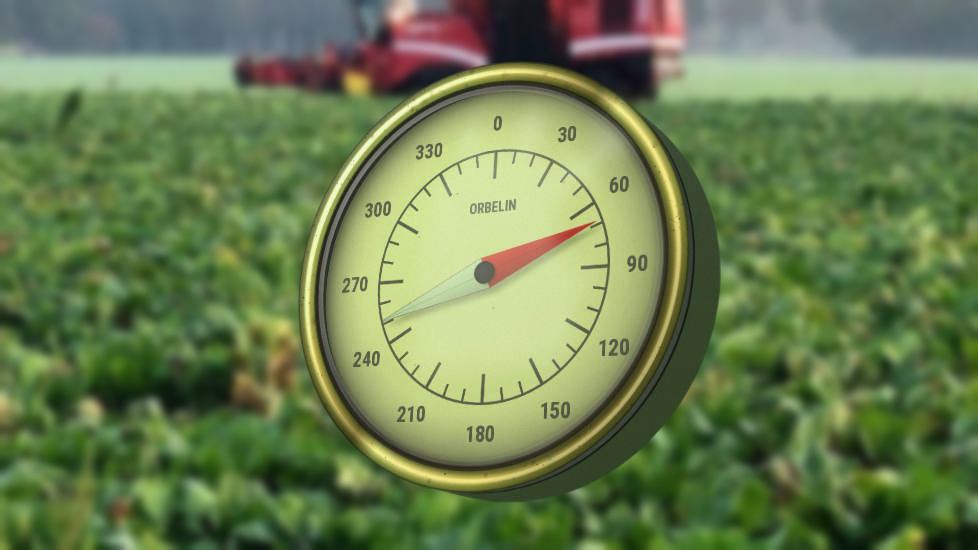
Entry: 70
